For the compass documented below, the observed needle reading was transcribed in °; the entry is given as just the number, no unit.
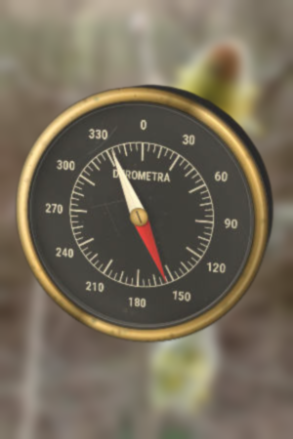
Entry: 155
